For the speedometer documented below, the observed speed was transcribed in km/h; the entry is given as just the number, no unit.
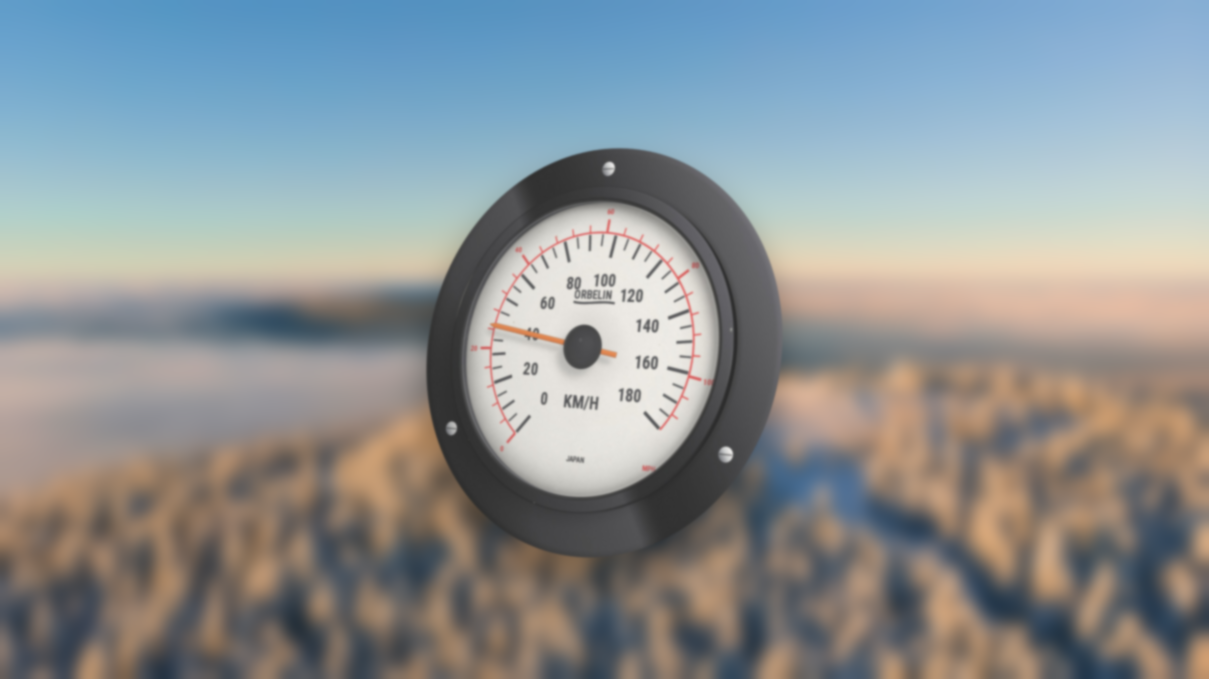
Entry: 40
